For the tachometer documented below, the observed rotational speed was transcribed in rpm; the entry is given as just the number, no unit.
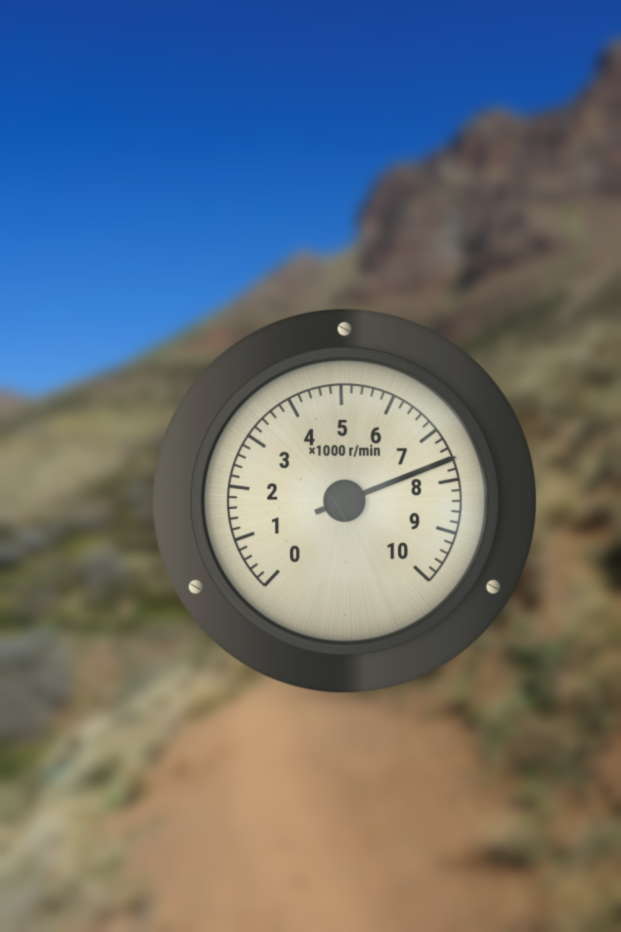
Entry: 7600
